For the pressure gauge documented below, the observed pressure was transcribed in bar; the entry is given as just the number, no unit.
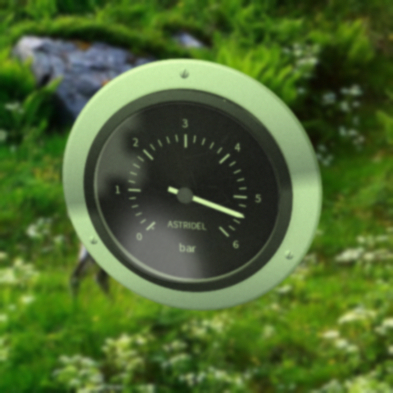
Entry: 5.4
